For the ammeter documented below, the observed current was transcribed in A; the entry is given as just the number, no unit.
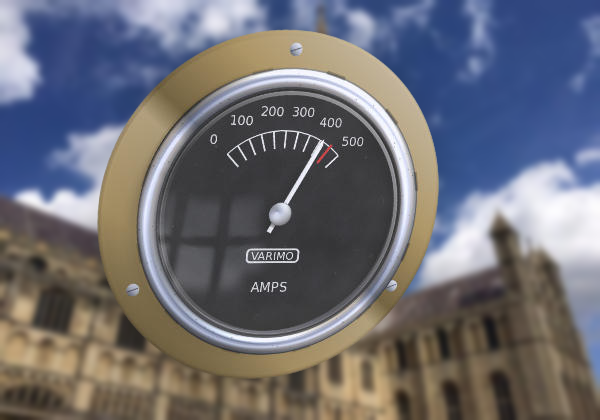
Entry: 400
